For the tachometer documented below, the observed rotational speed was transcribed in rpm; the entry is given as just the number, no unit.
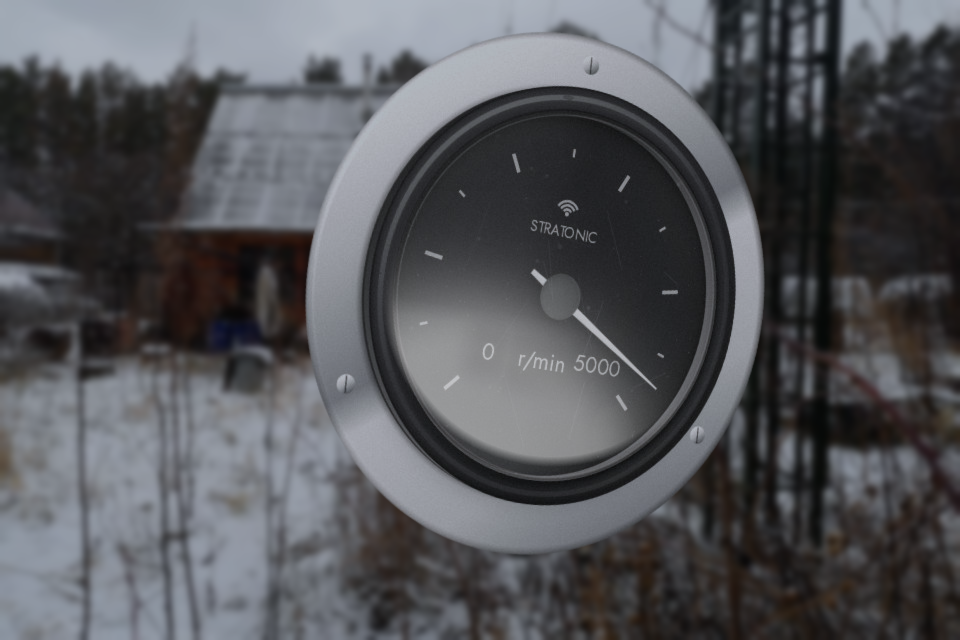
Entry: 4750
